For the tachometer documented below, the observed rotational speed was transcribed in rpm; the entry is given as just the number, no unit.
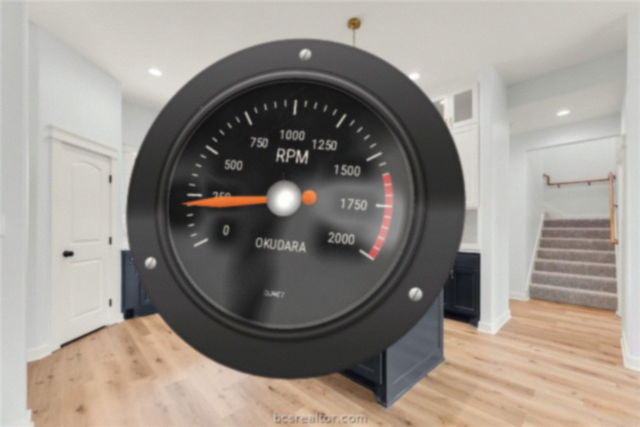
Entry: 200
